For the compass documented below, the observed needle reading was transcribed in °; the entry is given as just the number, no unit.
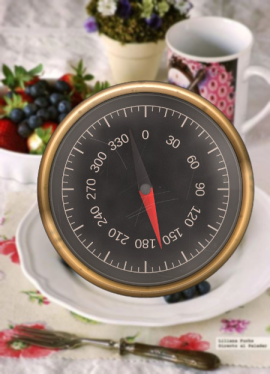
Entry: 165
